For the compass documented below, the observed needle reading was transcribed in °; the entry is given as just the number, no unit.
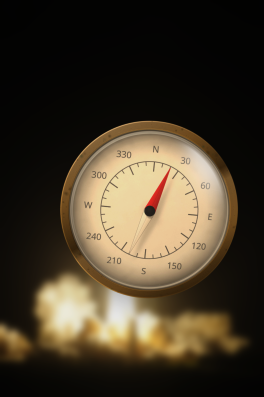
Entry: 20
